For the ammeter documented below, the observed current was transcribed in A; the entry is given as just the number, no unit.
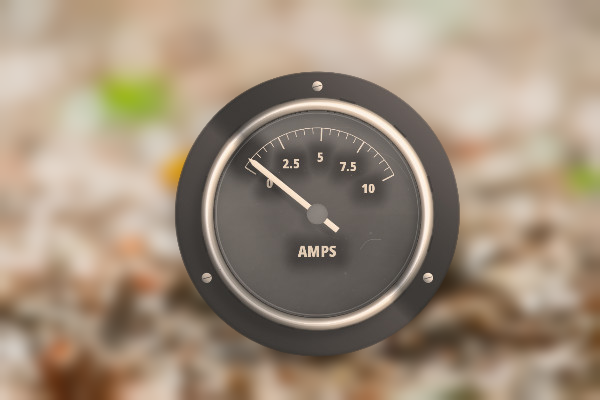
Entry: 0.5
